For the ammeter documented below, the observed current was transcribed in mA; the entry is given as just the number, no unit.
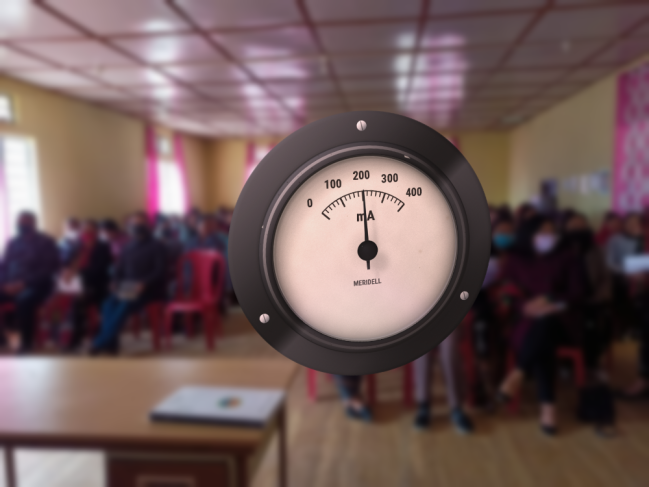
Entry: 200
